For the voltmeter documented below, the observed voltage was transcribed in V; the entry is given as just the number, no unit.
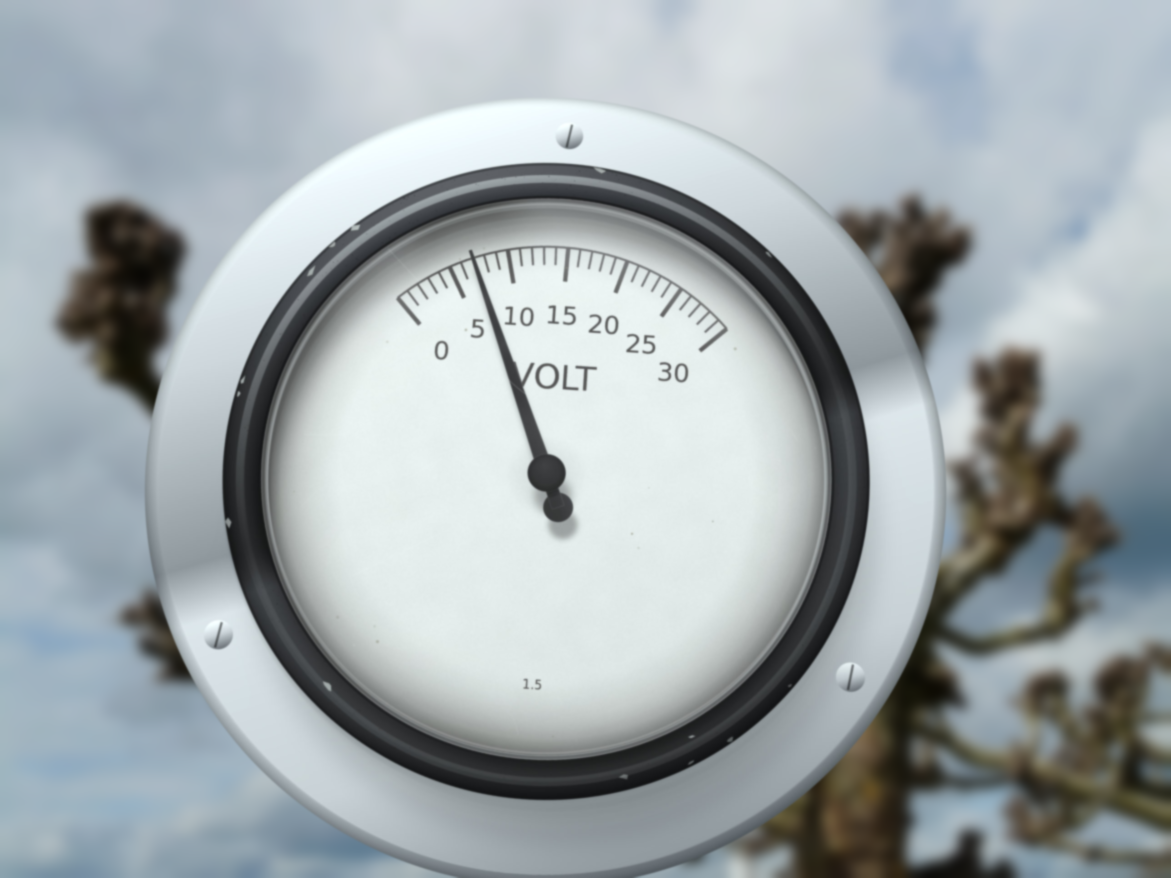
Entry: 7
